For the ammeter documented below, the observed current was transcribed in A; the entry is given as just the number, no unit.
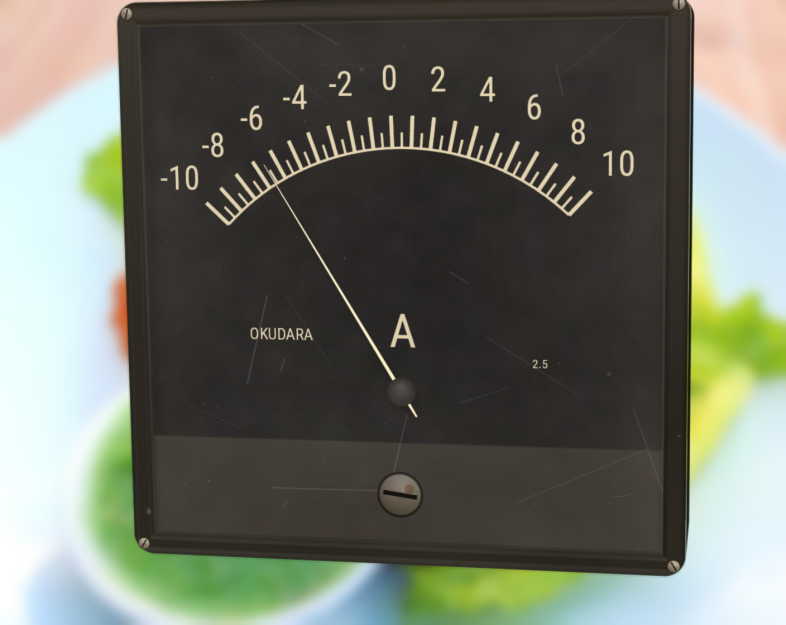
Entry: -6.5
